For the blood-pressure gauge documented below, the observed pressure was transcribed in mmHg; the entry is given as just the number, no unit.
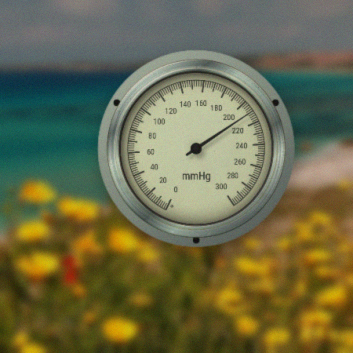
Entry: 210
